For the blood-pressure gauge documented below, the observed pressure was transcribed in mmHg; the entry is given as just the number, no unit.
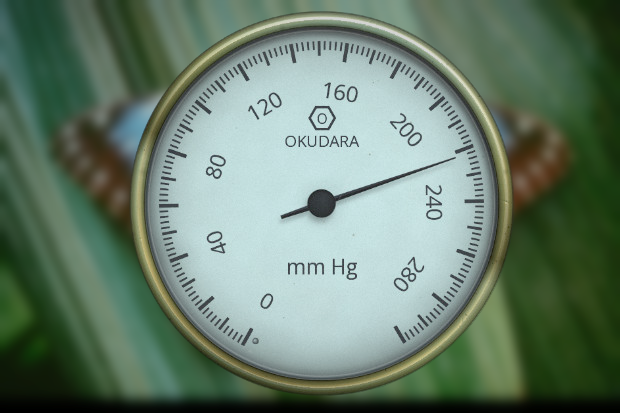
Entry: 222
